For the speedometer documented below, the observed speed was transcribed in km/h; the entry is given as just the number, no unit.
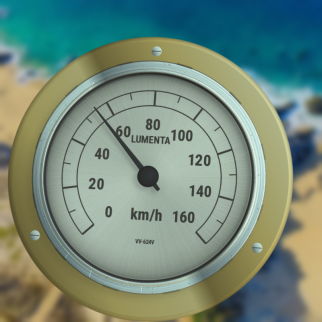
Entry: 55
